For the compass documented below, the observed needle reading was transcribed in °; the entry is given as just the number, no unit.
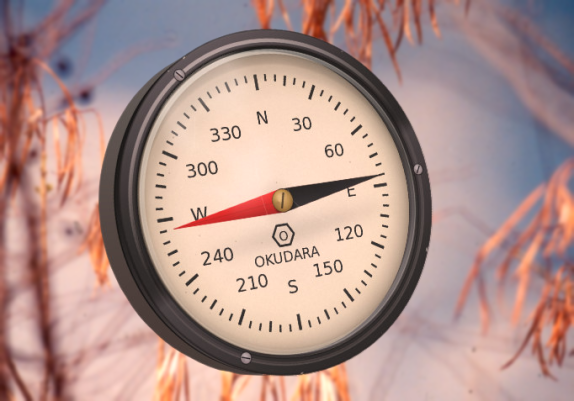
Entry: 265
